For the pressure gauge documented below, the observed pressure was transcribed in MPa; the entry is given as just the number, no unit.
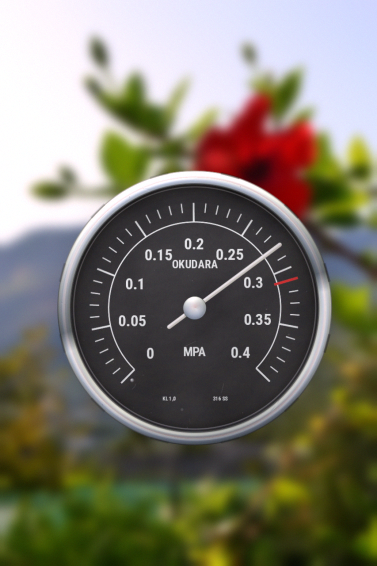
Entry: 0.28
